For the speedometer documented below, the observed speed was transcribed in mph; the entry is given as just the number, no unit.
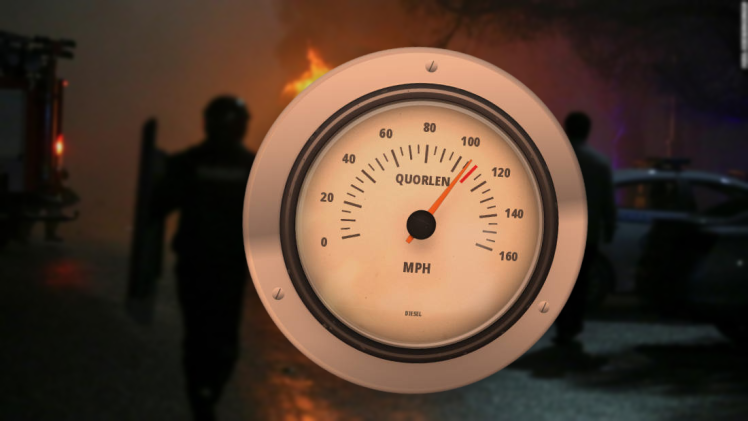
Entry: 105
